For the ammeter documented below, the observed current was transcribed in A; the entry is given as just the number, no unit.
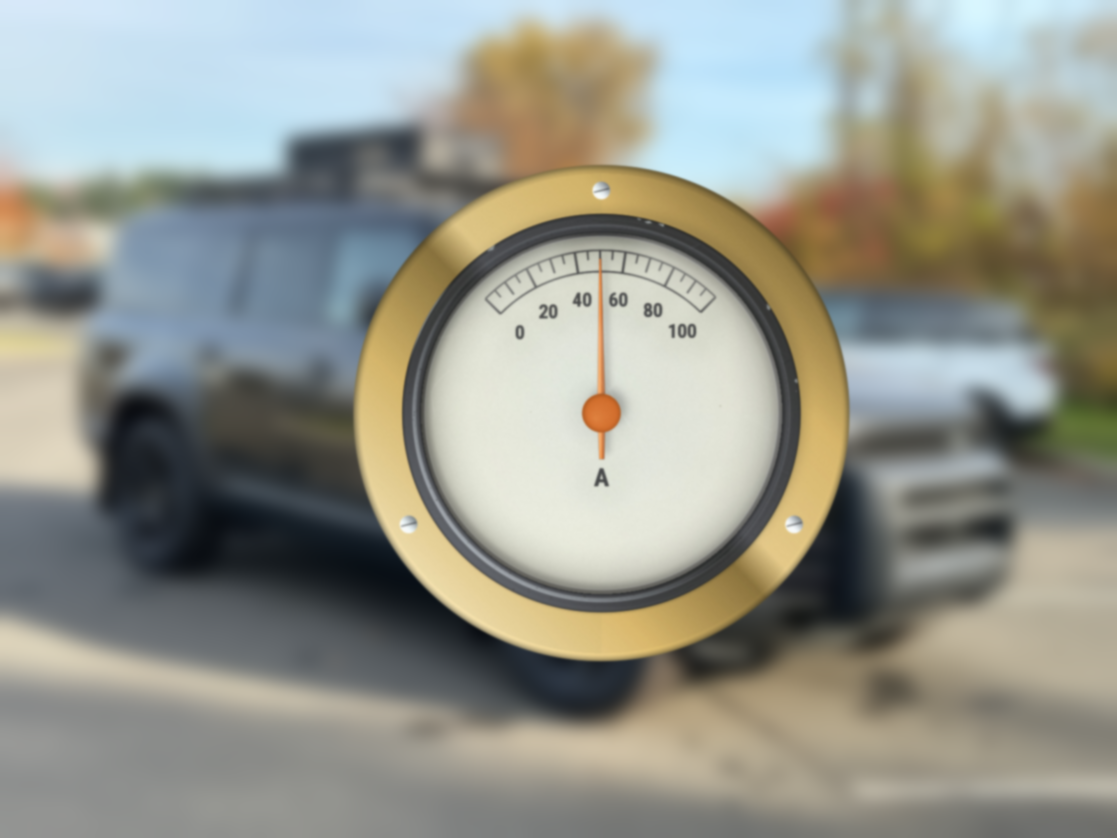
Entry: 50
